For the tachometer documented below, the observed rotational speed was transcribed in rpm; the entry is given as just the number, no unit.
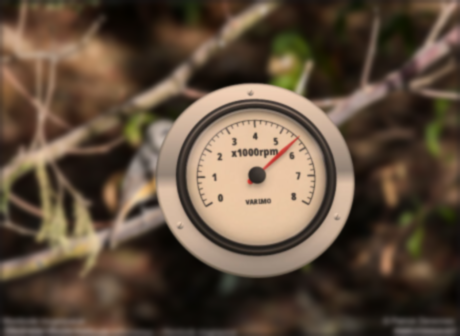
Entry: 5600
